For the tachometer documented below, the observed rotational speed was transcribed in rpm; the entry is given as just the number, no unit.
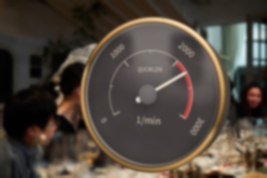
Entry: 2250
